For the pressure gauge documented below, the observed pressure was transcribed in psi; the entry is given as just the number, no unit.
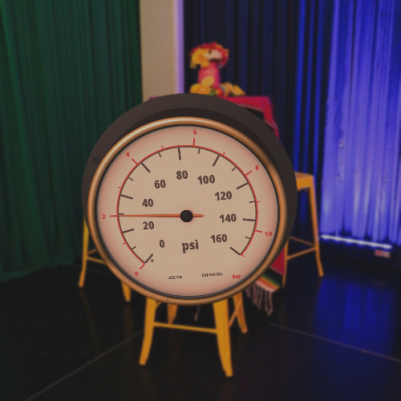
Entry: 30
